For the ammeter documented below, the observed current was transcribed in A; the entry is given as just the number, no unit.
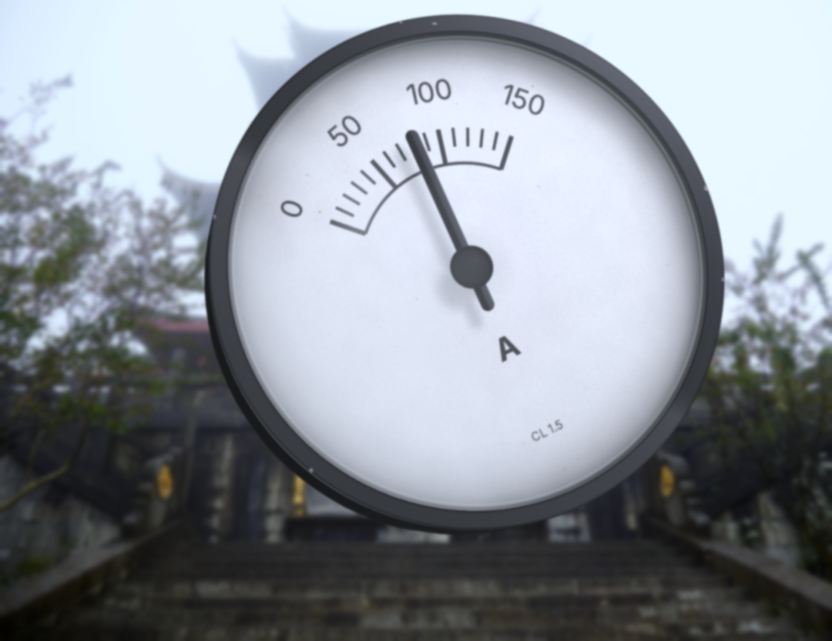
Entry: 80
